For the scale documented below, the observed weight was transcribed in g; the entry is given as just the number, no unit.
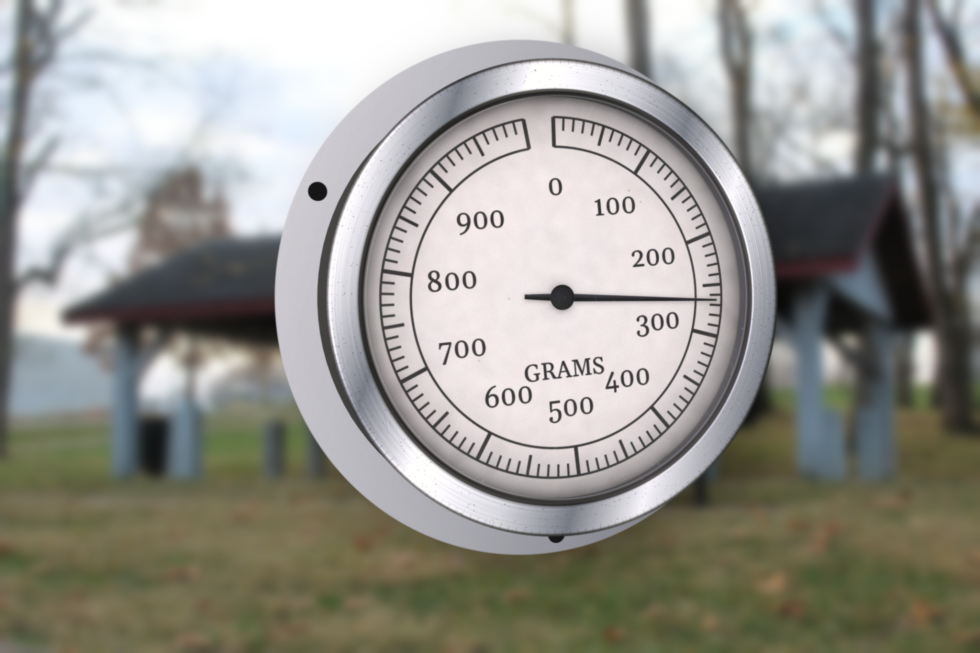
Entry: 265
